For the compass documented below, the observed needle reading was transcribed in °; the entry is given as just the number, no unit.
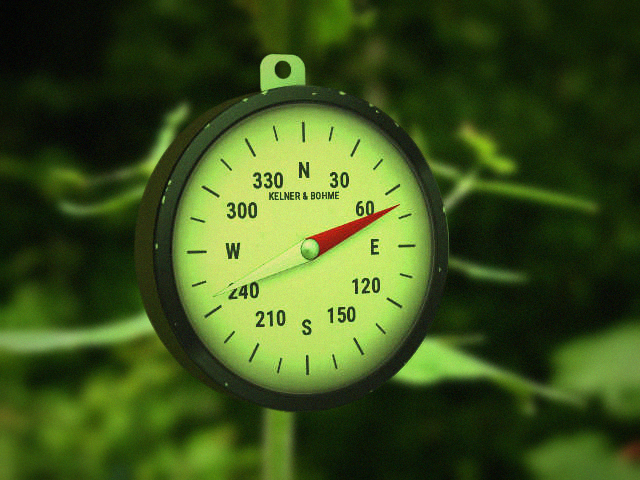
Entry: 67.5
